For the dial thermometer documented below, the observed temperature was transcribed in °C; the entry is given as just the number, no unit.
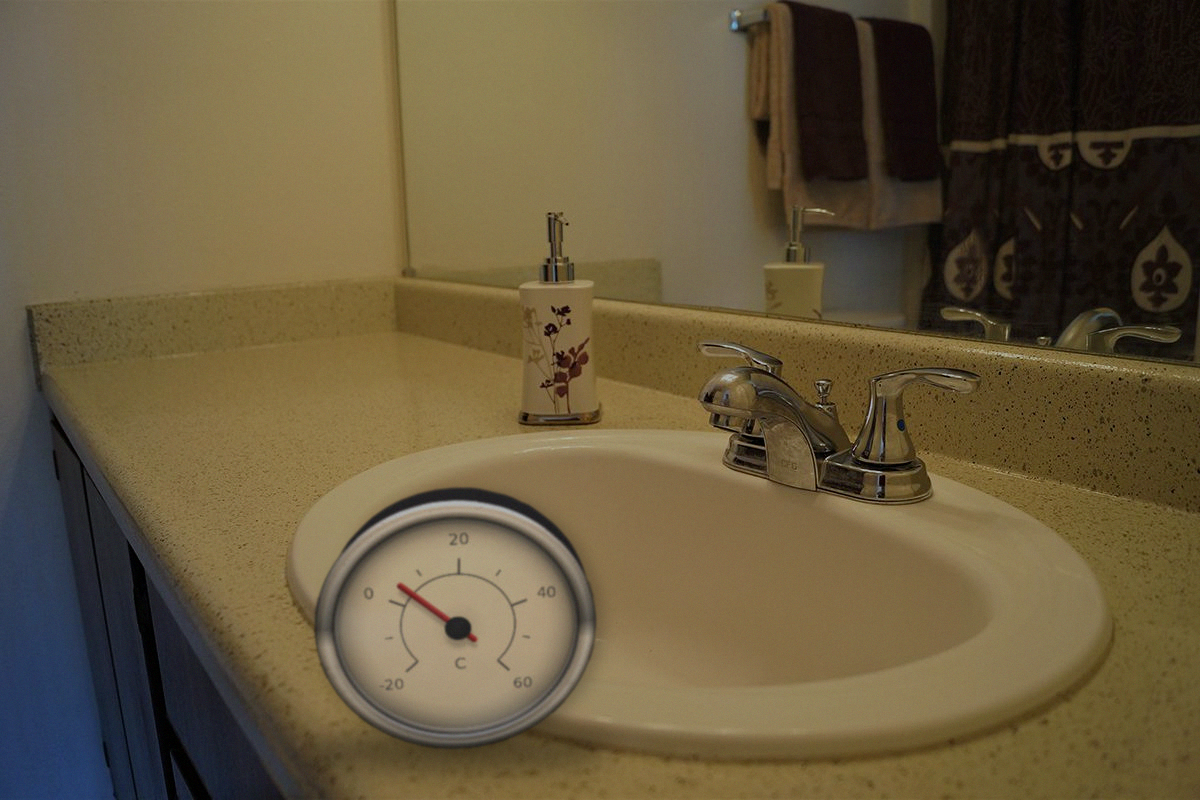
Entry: 5
